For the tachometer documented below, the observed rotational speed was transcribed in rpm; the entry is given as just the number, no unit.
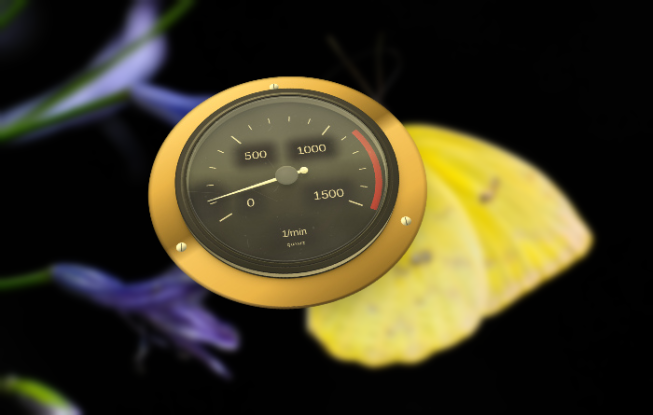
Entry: 100
